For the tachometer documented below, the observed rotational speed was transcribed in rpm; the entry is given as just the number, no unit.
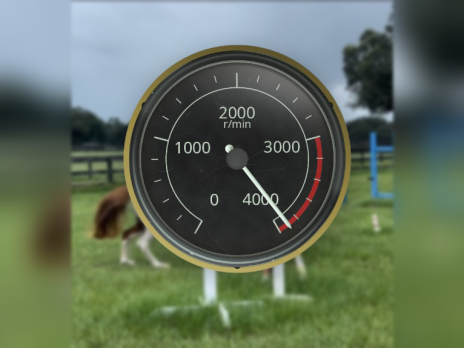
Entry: 3900
